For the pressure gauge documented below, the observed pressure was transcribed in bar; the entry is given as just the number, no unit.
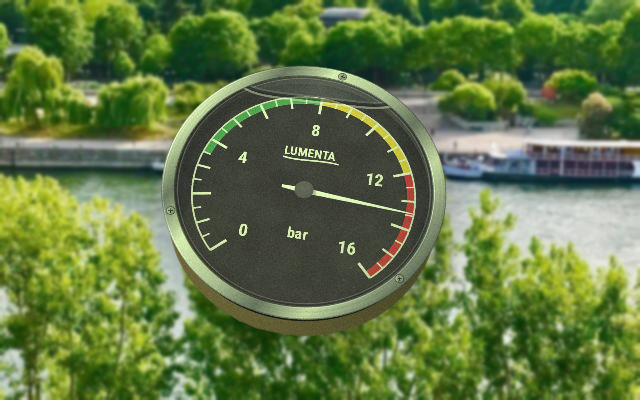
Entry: 13.5
